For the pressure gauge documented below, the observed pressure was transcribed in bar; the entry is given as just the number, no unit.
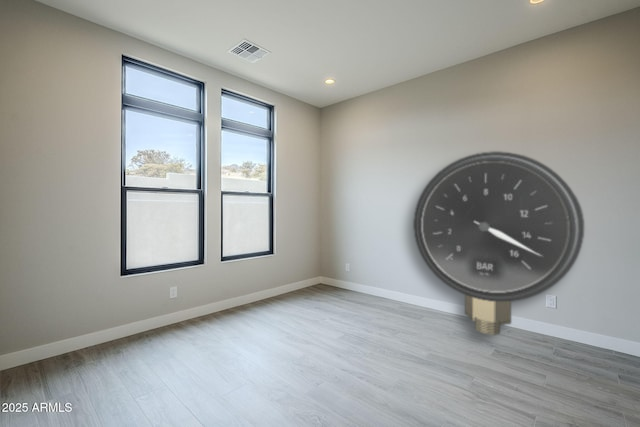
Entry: 15
